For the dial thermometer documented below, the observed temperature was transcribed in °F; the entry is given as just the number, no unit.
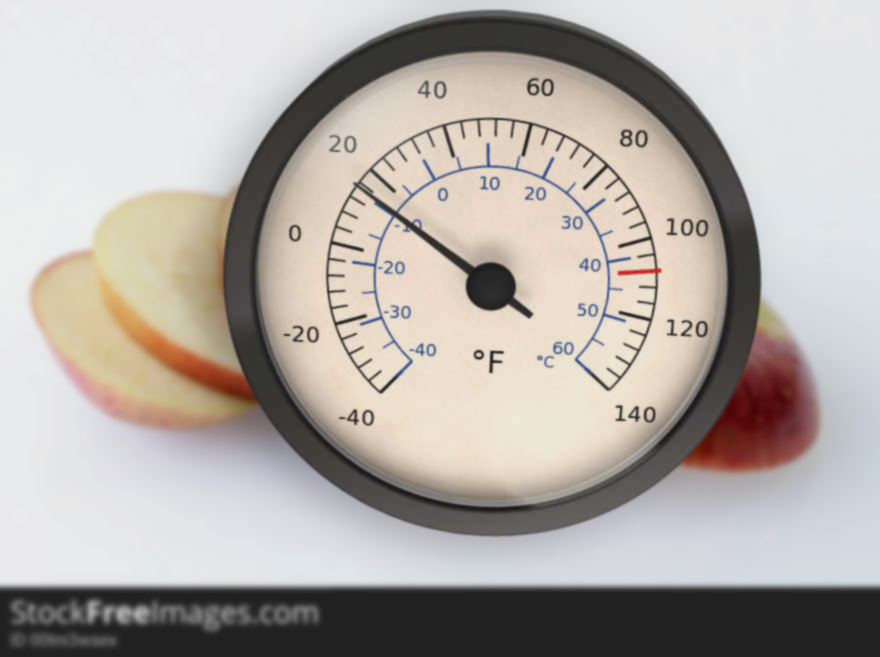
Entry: 16
